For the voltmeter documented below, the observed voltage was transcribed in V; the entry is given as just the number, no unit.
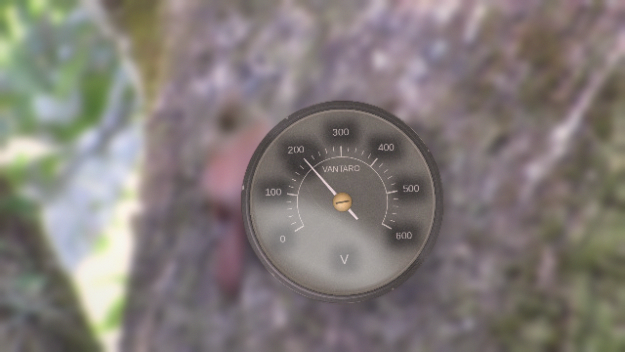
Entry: 200
